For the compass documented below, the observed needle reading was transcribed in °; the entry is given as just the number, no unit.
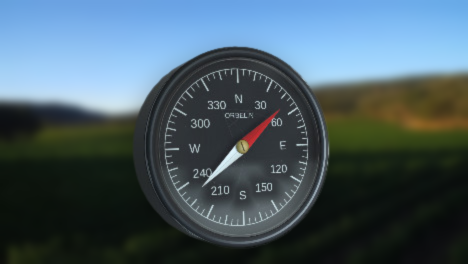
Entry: 50
